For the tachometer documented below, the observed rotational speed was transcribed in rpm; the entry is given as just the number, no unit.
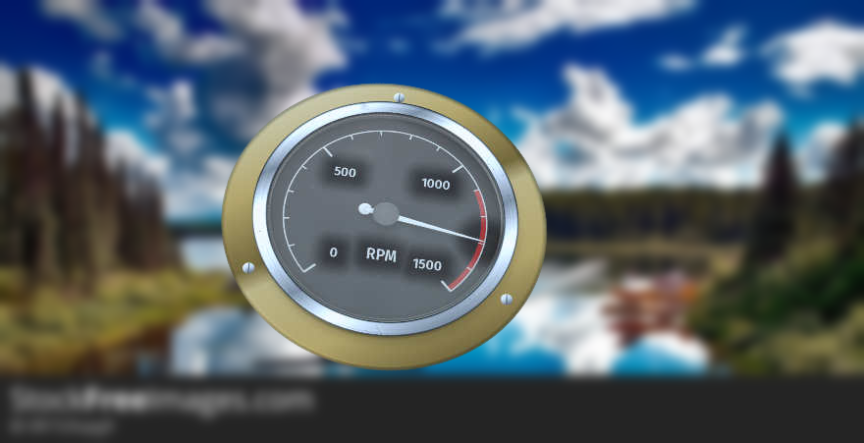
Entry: 1300
